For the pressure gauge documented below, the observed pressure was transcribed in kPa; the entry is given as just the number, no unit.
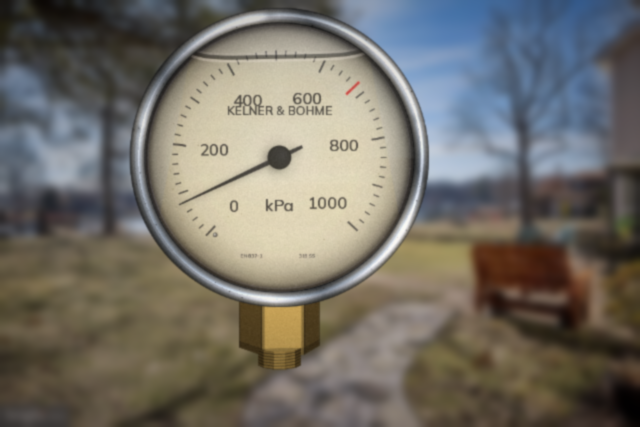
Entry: 80
